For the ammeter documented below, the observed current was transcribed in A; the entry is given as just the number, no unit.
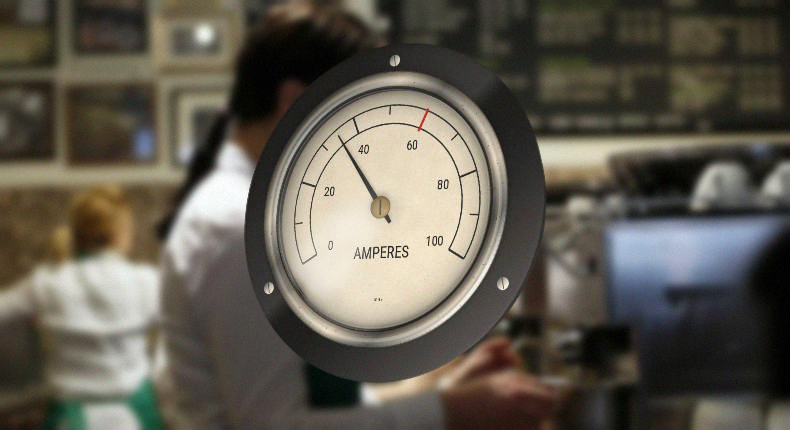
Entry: 35
